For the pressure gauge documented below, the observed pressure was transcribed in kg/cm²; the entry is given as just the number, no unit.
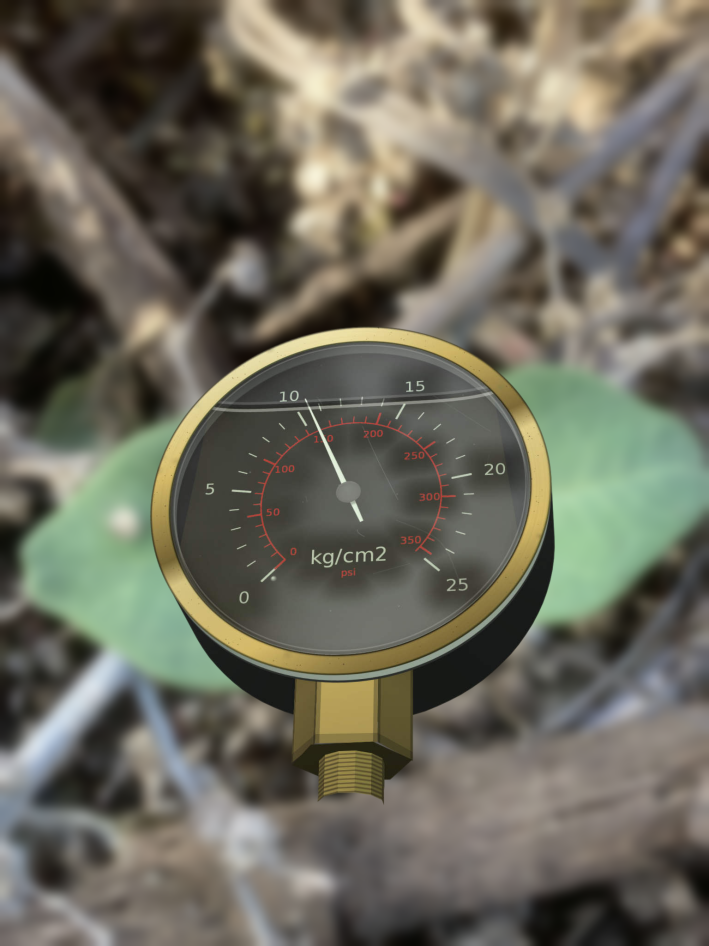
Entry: 10.5
